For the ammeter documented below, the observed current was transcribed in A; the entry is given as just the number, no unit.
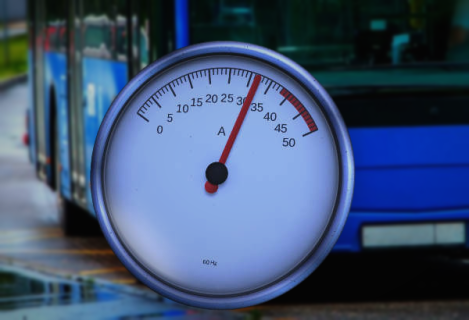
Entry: 32
